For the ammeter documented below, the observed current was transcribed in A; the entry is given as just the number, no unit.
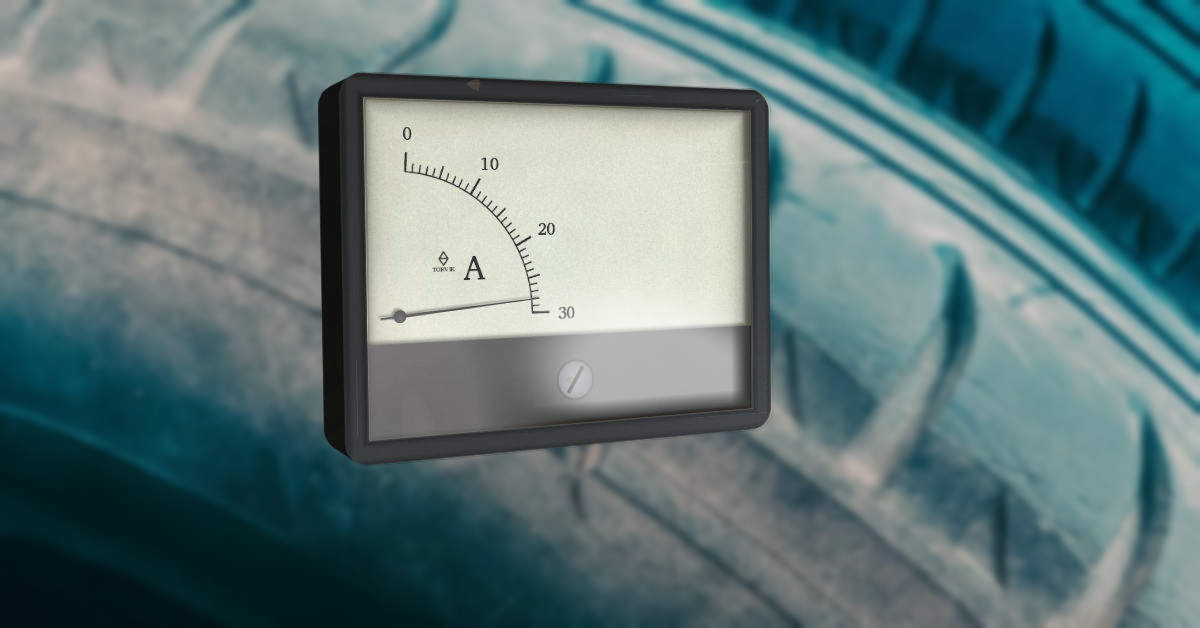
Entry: 28
